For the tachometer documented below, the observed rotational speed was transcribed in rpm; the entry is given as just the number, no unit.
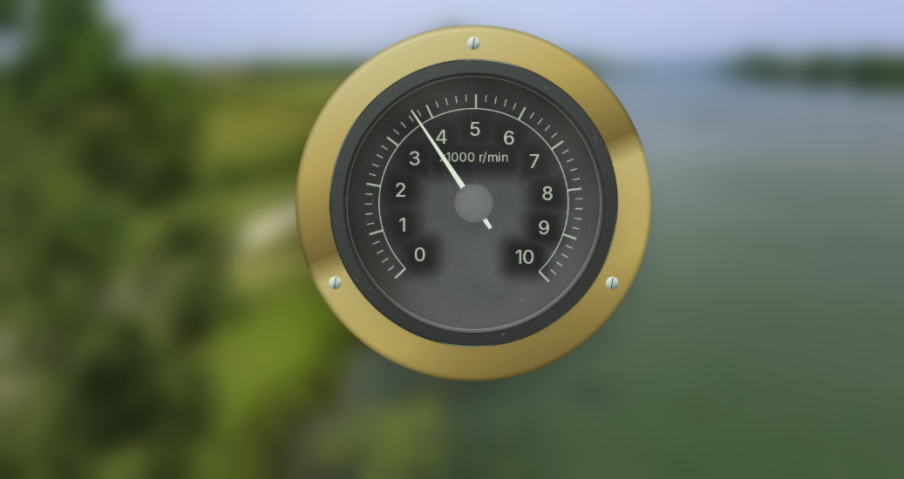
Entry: 3700
